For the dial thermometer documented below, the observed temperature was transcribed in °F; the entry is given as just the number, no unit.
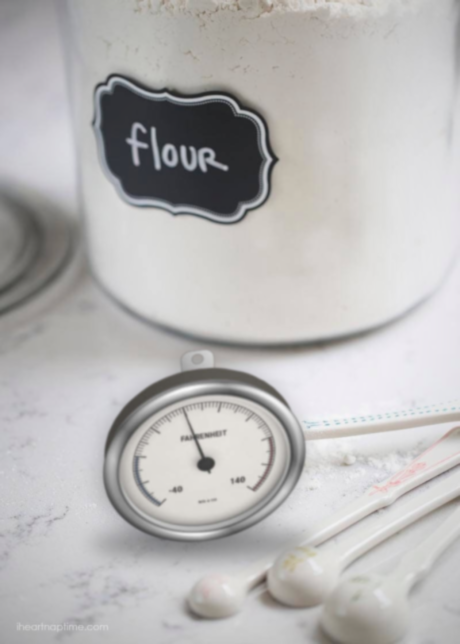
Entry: 40
